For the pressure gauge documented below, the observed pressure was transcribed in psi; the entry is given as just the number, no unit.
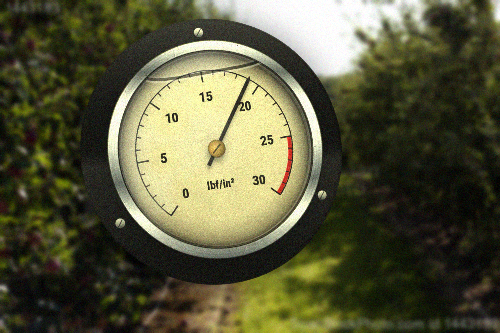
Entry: 19
